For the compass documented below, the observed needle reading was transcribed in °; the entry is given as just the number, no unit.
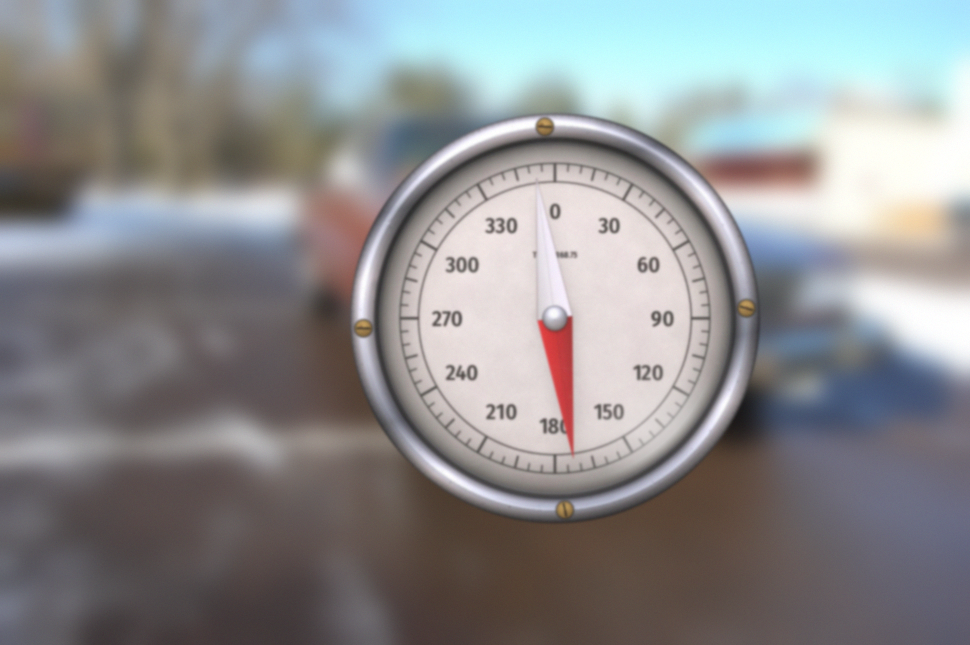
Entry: 172.5
